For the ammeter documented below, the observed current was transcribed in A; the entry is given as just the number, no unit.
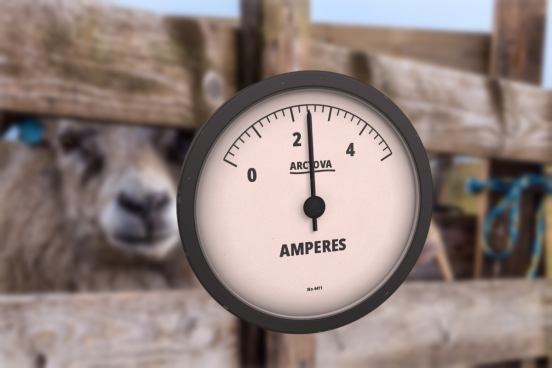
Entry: 2.4
